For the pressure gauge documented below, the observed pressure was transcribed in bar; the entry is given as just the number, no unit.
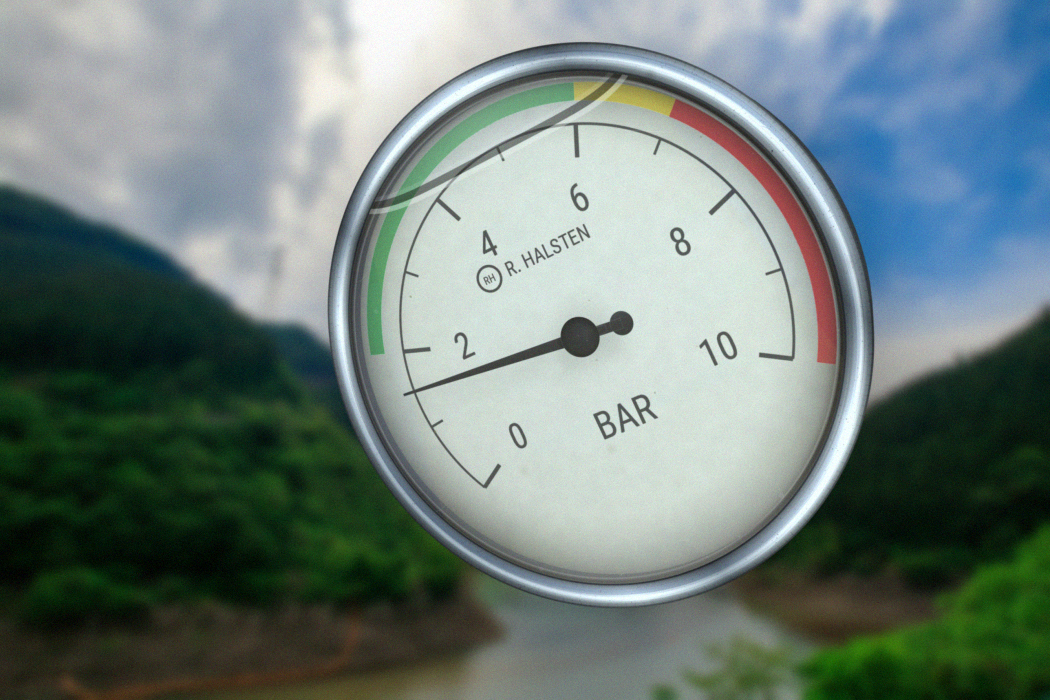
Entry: 1.5
